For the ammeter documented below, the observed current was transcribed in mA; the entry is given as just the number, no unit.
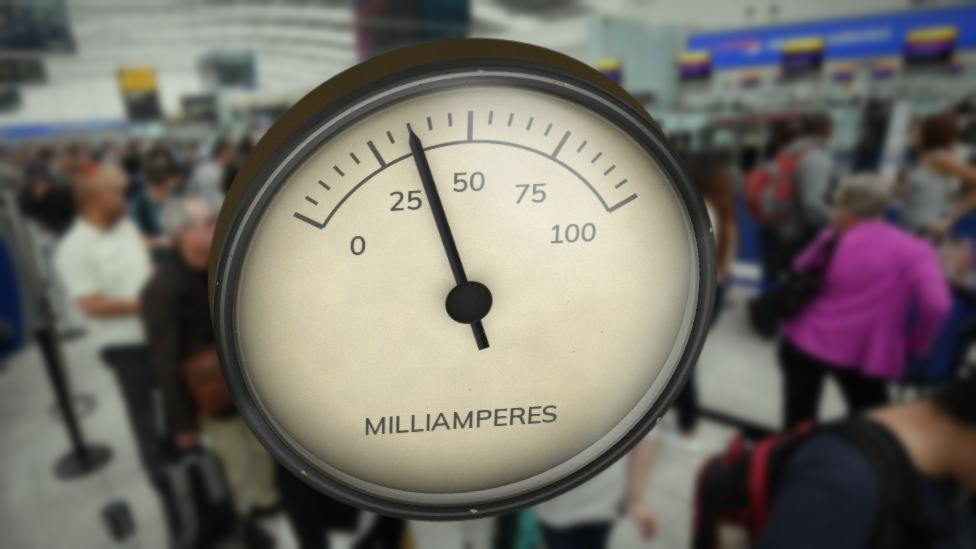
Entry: 35
